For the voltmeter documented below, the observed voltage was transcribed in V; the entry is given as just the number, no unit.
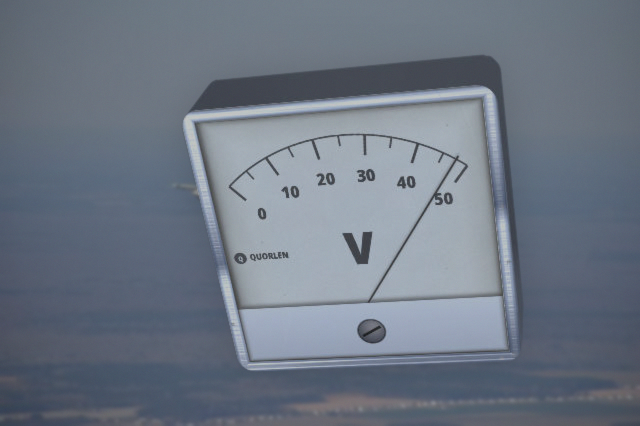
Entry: 47.5
